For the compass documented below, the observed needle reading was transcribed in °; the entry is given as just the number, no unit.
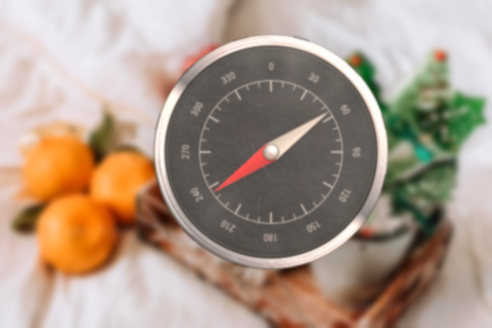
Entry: 235
